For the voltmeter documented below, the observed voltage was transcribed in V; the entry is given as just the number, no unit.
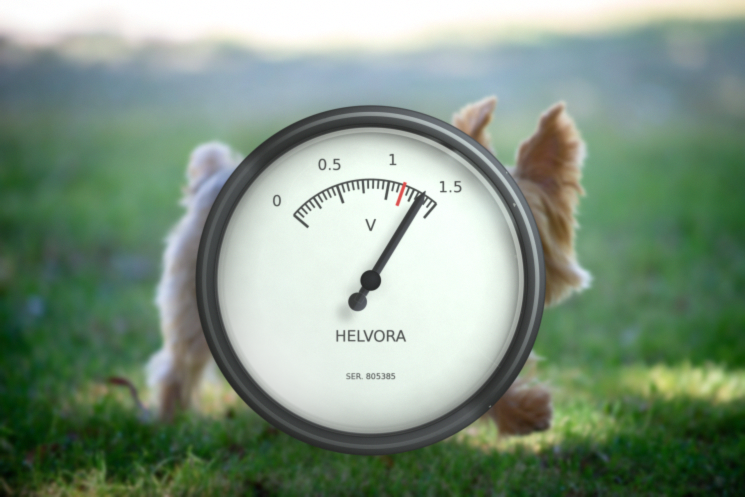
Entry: 1.35
